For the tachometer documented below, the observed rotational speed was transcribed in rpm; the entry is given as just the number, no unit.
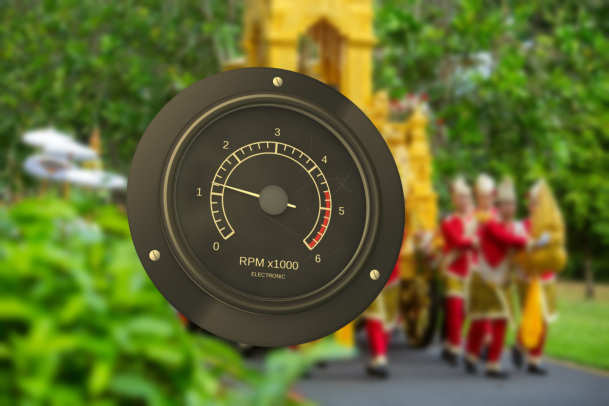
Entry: 1200
